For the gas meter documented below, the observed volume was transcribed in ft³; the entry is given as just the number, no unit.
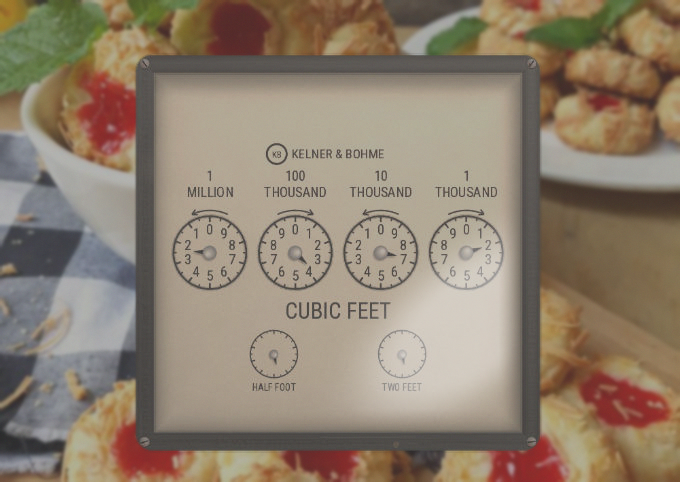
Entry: 237200
